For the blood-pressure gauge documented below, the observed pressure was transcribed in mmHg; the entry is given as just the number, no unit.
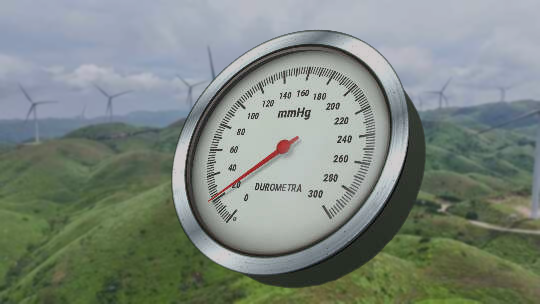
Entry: 20
